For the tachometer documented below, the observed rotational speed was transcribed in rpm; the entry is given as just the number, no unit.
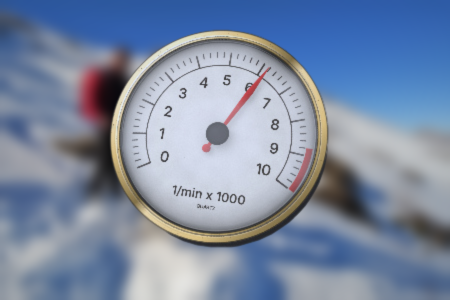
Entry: 6200
